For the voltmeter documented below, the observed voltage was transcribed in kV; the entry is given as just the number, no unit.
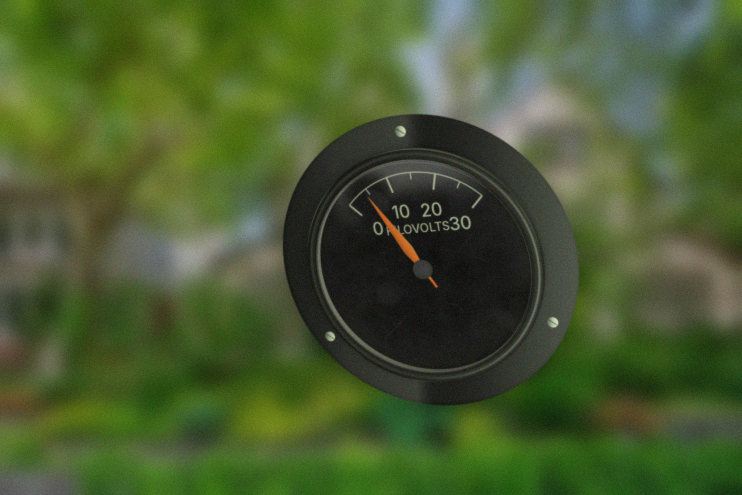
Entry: 5
